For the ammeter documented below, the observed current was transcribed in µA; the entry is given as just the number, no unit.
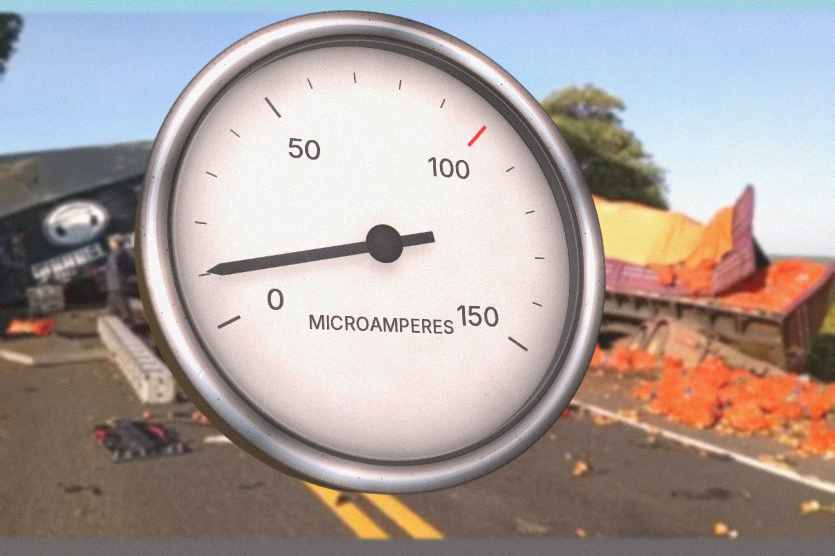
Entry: 10
